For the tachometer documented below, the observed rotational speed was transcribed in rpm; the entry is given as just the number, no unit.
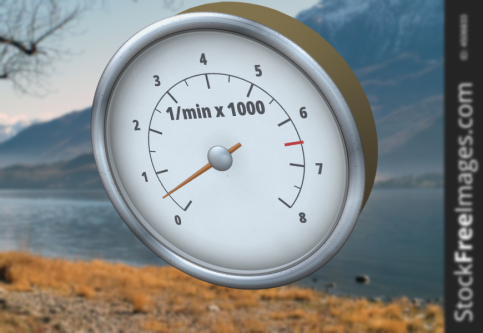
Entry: 500
